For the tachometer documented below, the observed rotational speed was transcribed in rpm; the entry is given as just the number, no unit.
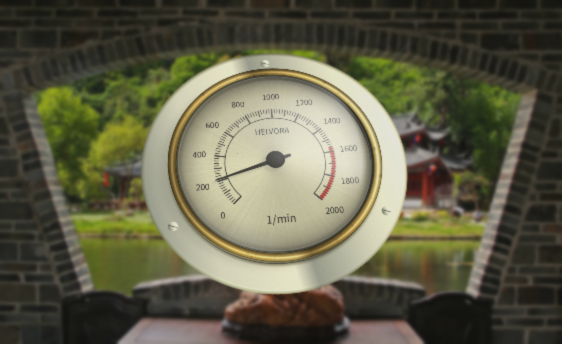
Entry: 200
